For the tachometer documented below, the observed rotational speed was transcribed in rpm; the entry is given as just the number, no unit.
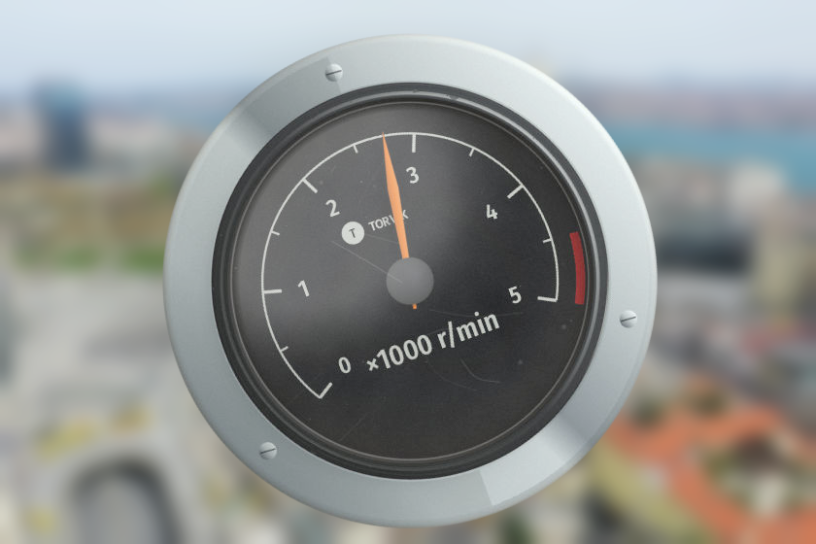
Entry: 2750
